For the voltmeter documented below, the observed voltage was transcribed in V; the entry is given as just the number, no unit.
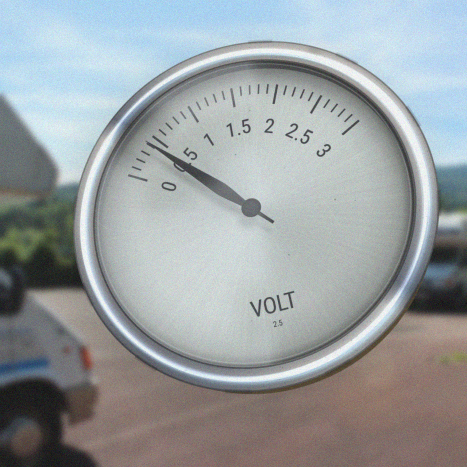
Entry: 0.4
